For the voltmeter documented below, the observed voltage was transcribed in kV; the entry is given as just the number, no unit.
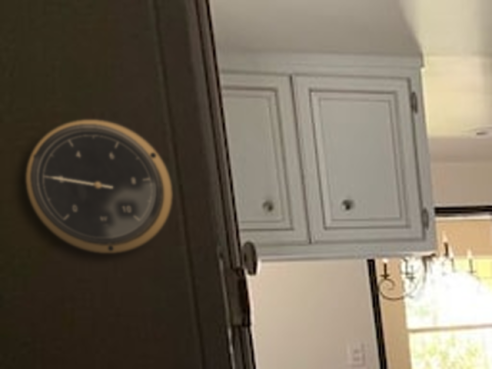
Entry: 2
